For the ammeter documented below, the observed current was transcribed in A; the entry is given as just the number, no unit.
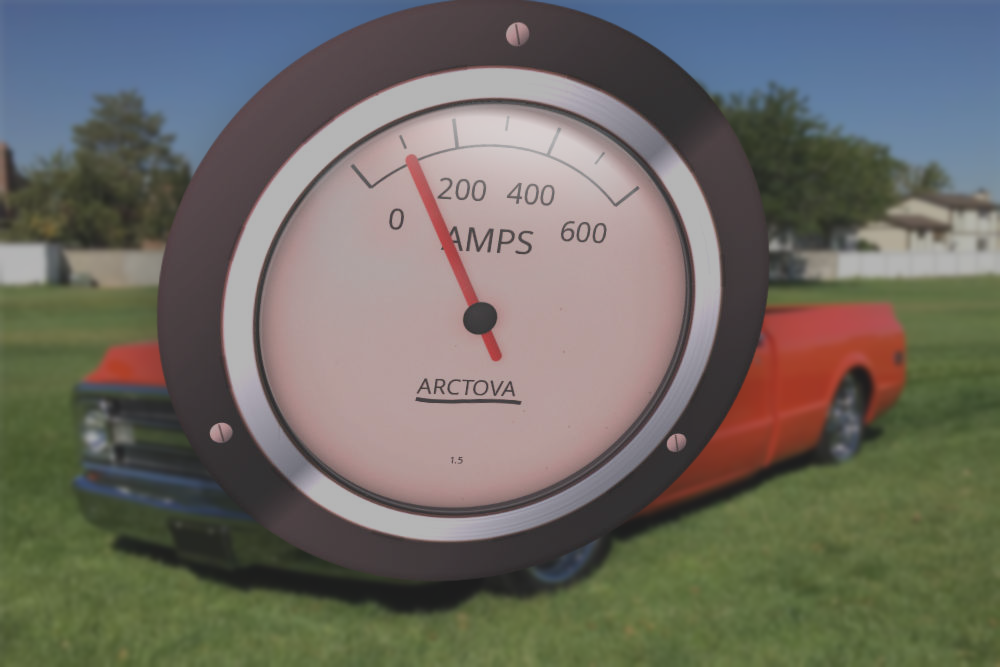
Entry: 100
